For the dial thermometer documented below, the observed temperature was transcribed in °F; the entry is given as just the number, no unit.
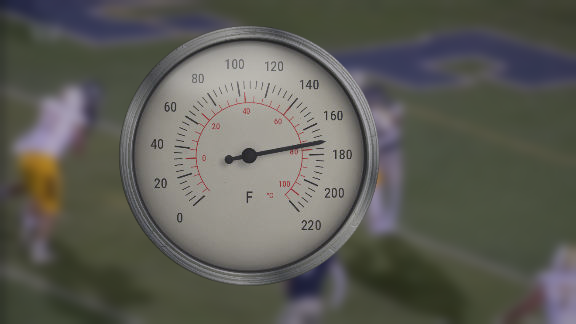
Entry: 172
